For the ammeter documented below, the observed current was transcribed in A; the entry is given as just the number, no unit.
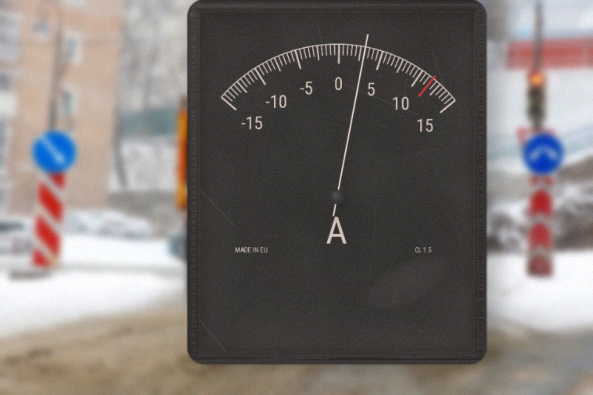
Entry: 3
